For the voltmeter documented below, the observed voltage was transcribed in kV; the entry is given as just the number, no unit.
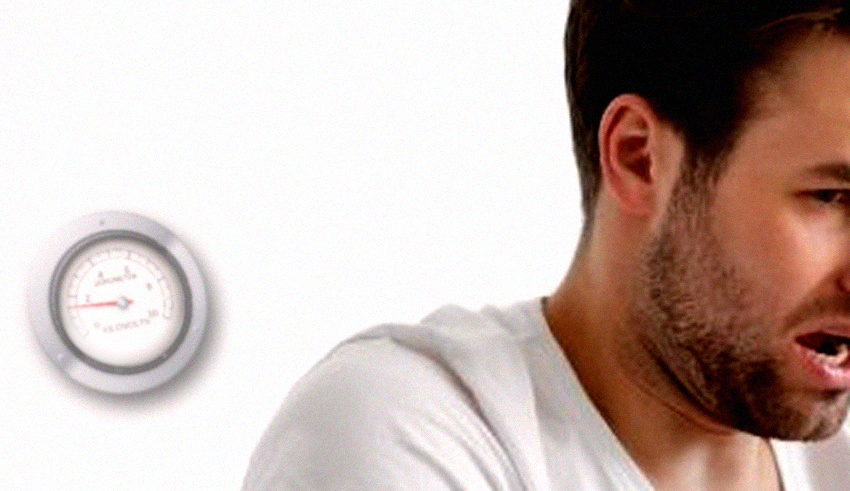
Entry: 1.5
